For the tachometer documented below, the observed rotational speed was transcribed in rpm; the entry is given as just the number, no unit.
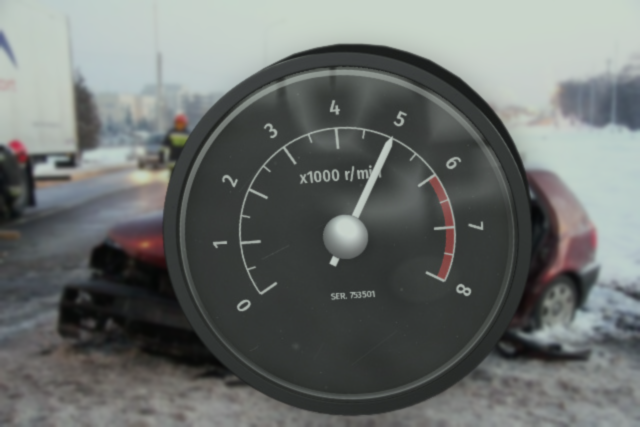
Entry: 5000
